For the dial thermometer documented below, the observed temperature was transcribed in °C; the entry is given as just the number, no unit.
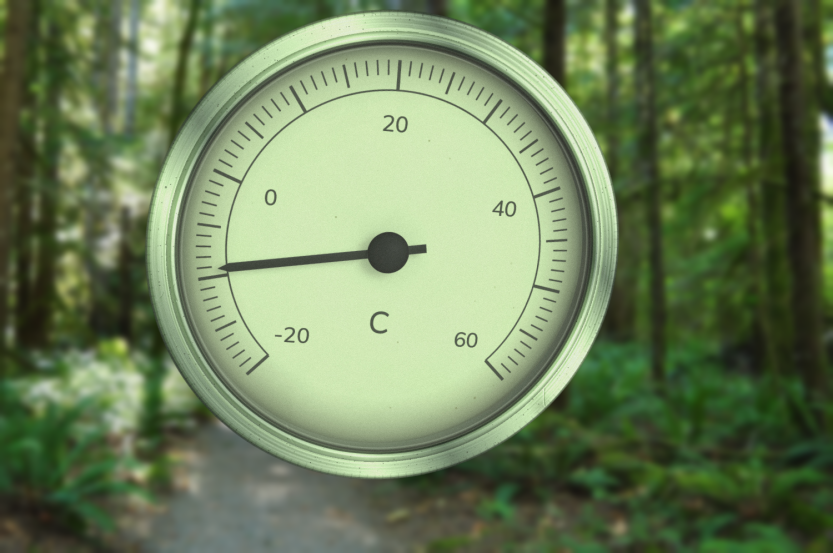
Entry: -9
